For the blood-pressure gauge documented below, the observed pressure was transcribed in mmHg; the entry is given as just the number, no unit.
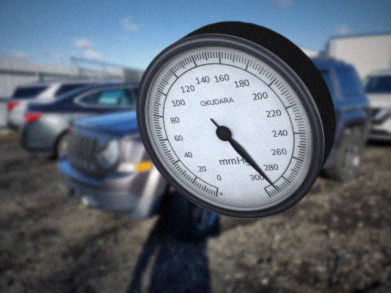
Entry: 290
